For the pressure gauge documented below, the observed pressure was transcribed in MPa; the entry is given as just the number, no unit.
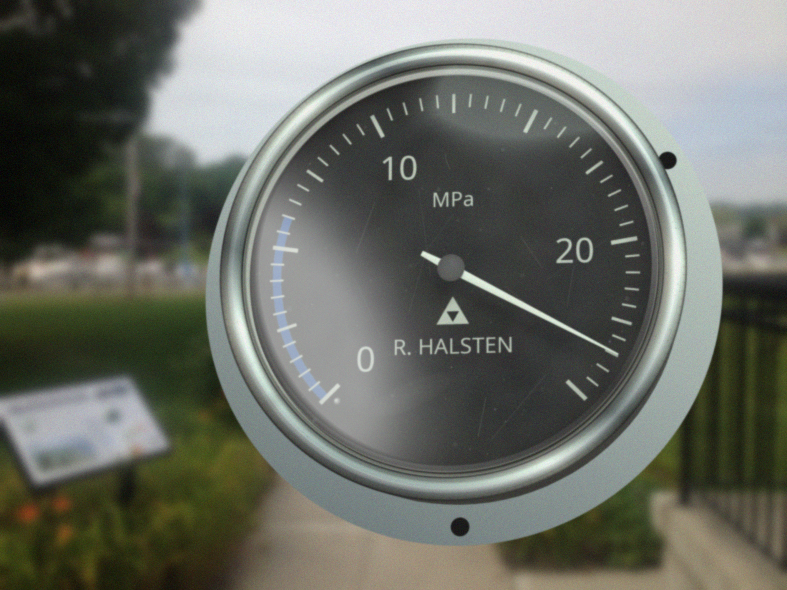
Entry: 23.5
